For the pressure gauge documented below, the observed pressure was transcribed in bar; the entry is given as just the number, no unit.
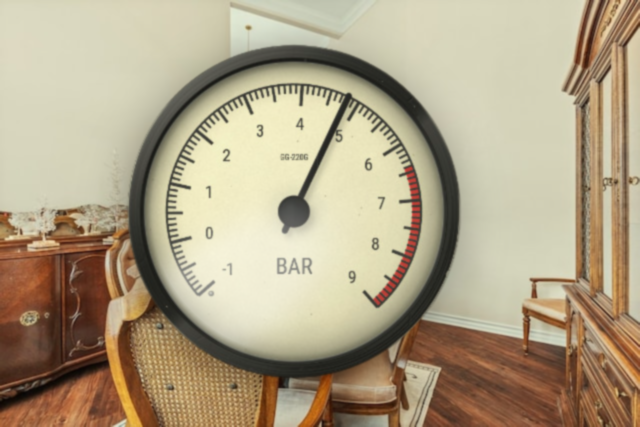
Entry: 4.8
